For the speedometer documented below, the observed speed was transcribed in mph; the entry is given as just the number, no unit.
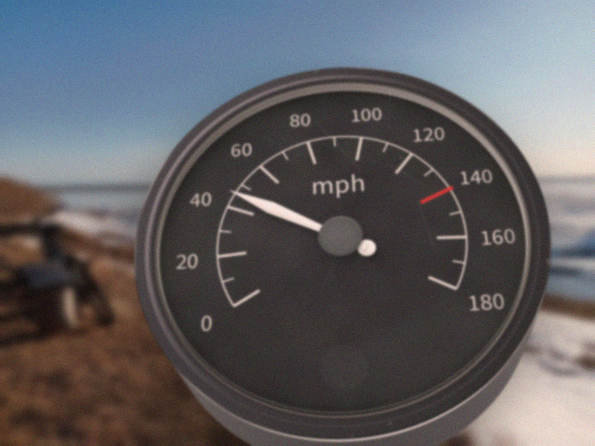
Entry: 45
